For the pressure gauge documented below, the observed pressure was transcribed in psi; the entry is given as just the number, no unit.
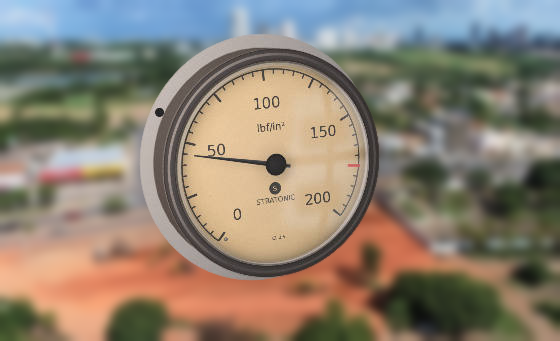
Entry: 45
